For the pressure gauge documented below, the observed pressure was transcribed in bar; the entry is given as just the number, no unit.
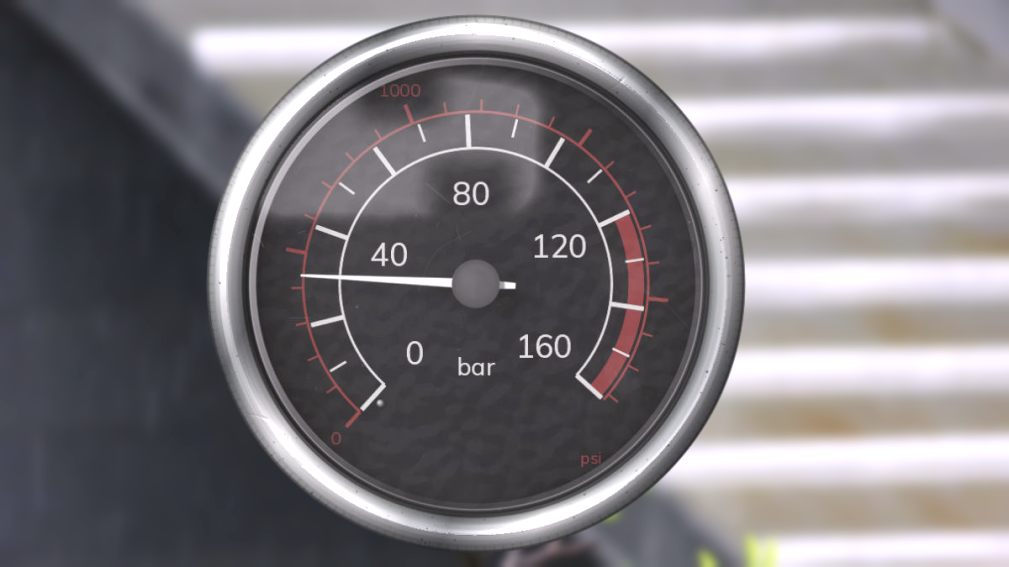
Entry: 30
